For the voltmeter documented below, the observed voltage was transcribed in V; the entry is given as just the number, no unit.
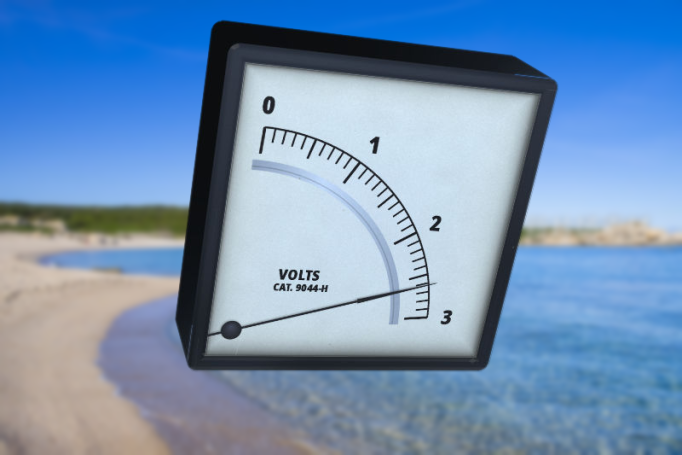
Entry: 2.6
